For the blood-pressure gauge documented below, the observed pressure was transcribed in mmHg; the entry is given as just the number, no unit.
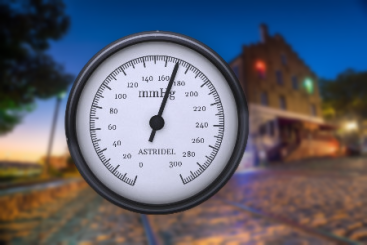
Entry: 170
